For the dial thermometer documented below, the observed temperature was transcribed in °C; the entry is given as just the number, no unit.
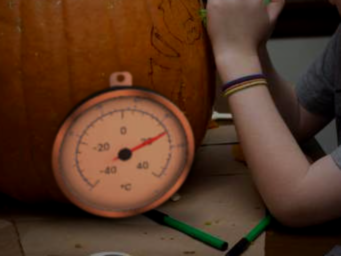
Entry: 20
